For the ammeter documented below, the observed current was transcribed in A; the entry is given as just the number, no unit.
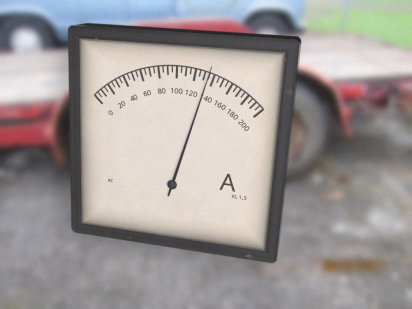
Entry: 135
